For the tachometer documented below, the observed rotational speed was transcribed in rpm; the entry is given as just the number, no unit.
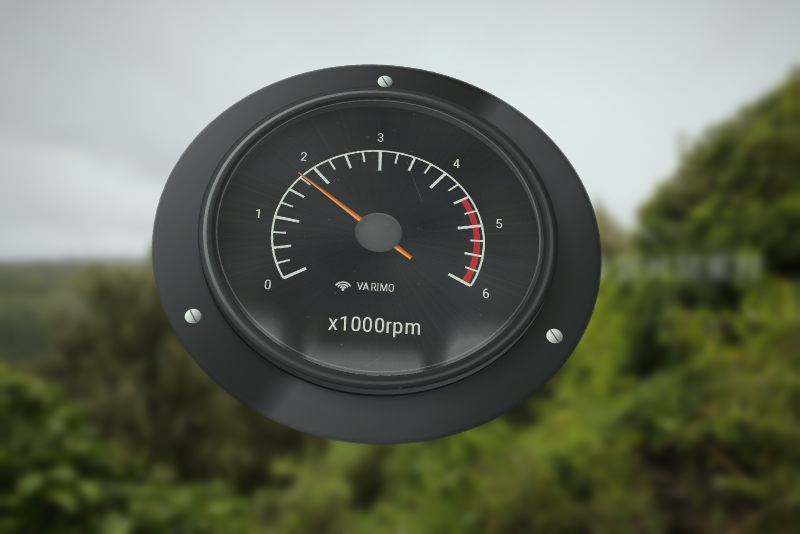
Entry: 1750
